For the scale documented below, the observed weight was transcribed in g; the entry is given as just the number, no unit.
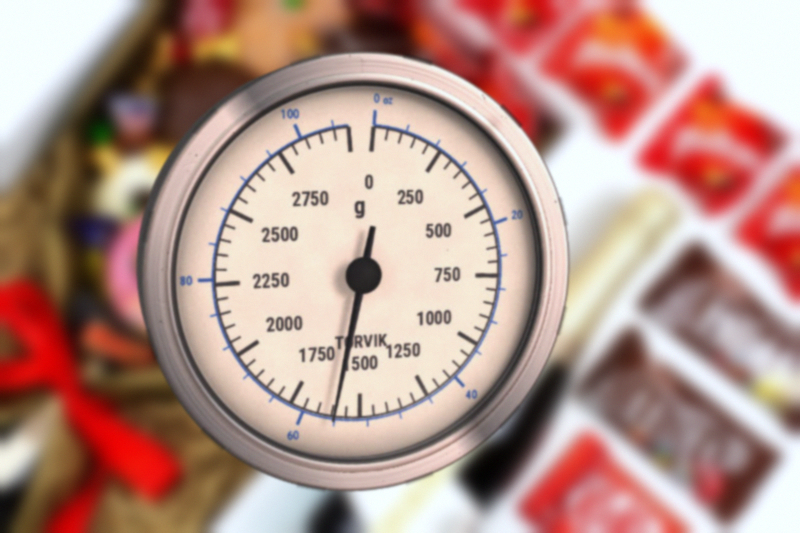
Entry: 1600
